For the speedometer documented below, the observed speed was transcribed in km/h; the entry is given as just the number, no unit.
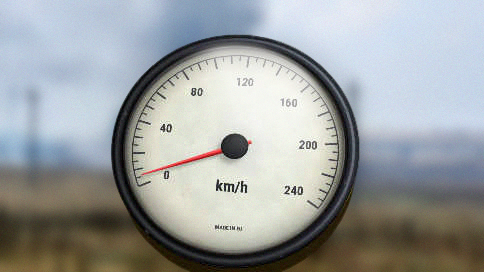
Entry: 5
